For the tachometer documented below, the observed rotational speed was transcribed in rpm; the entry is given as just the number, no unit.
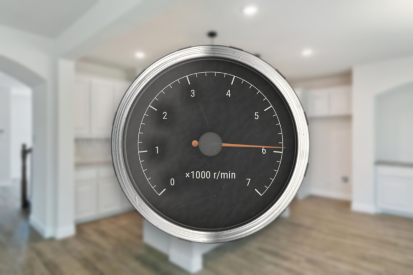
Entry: 5900
